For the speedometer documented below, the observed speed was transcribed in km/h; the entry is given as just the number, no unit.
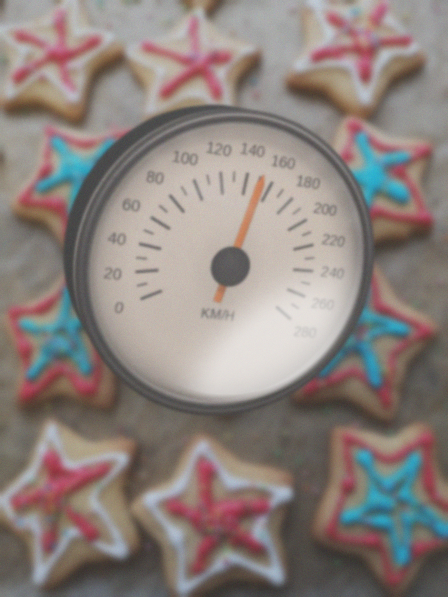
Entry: 150
